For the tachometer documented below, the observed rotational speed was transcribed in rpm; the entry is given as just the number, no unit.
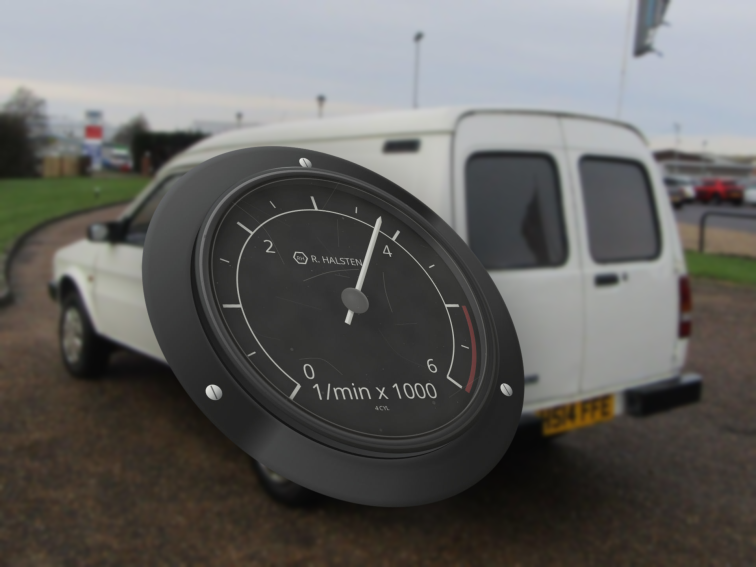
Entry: 3750
